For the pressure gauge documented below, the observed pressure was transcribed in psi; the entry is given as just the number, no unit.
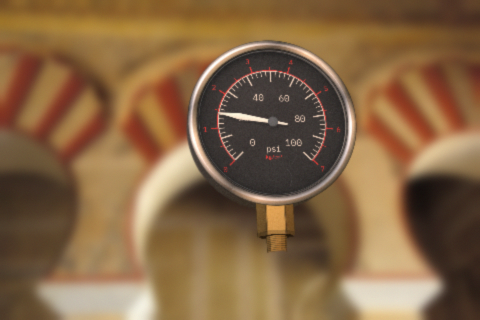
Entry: 20
